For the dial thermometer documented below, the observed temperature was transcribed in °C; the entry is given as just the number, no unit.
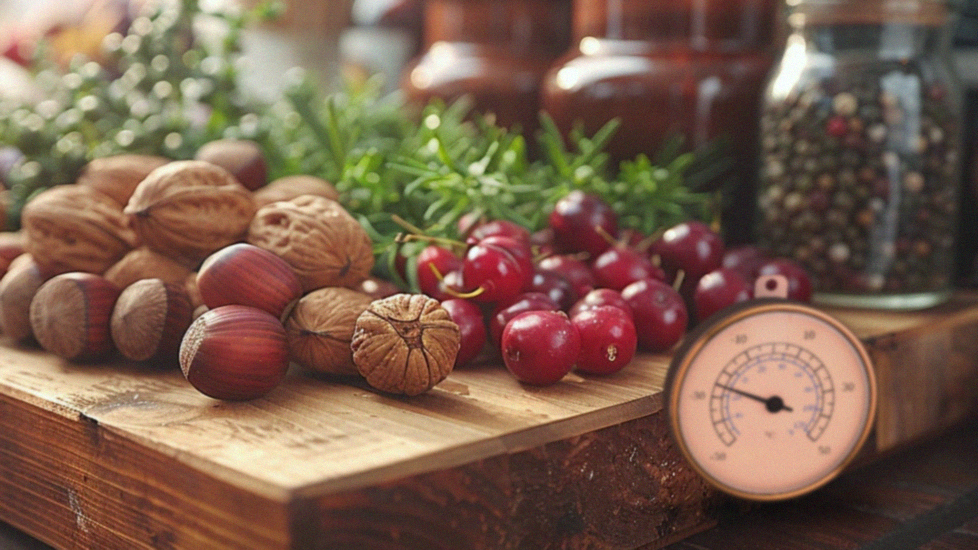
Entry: -25
